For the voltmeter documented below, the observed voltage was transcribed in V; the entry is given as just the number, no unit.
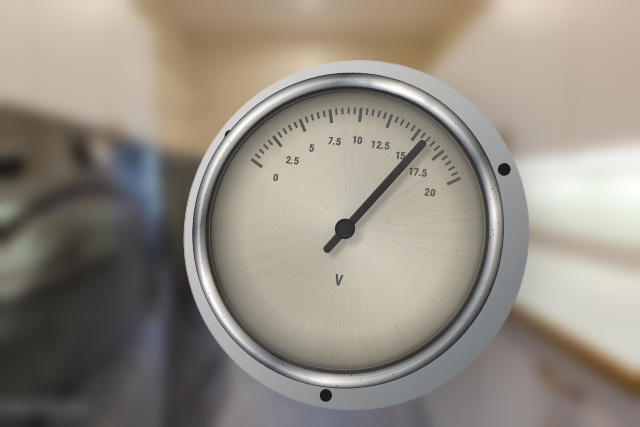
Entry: 16
